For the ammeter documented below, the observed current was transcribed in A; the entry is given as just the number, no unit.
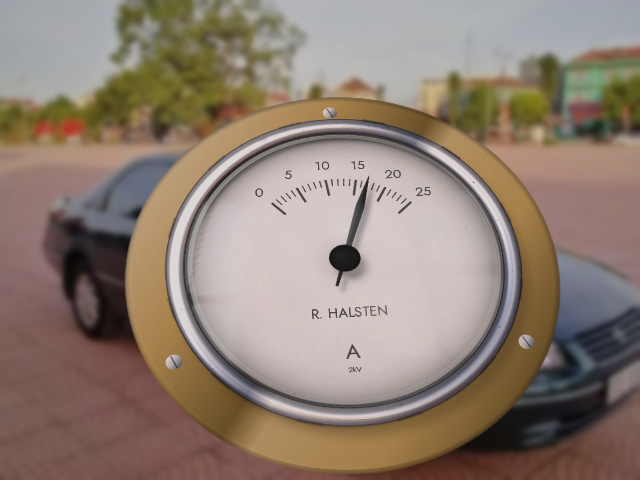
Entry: 17
